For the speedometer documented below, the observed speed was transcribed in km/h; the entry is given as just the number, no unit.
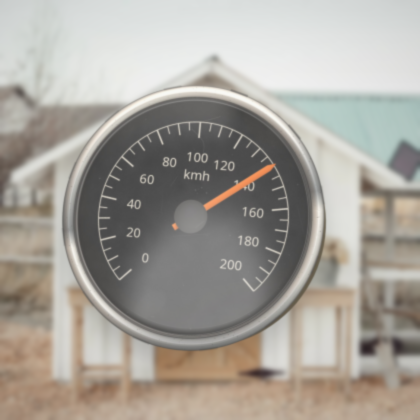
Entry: 140
